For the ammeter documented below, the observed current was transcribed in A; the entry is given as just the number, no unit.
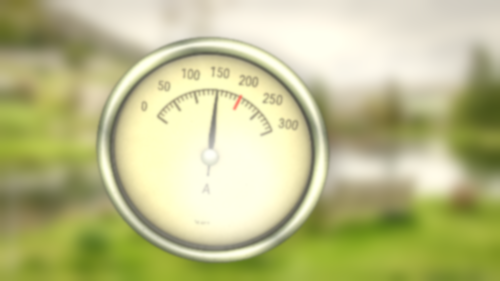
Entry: 150
